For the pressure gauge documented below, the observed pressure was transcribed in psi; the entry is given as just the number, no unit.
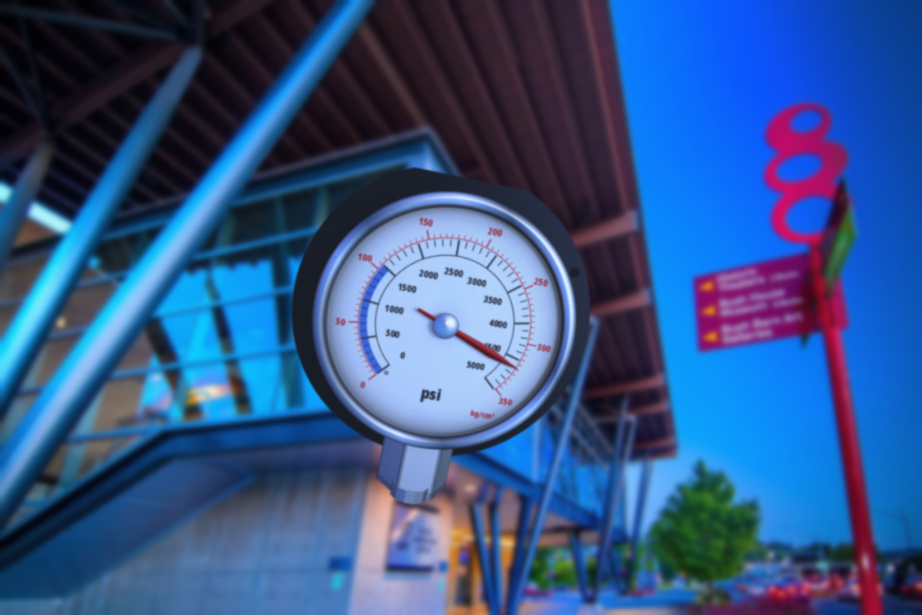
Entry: 4600
